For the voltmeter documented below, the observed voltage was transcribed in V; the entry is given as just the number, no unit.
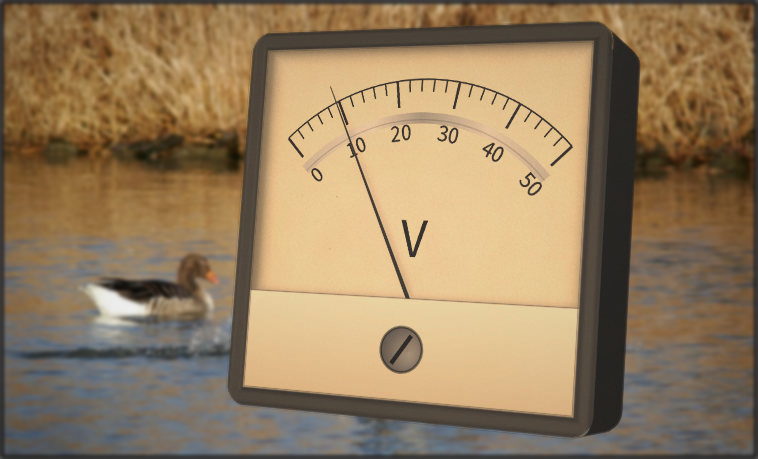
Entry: 10
